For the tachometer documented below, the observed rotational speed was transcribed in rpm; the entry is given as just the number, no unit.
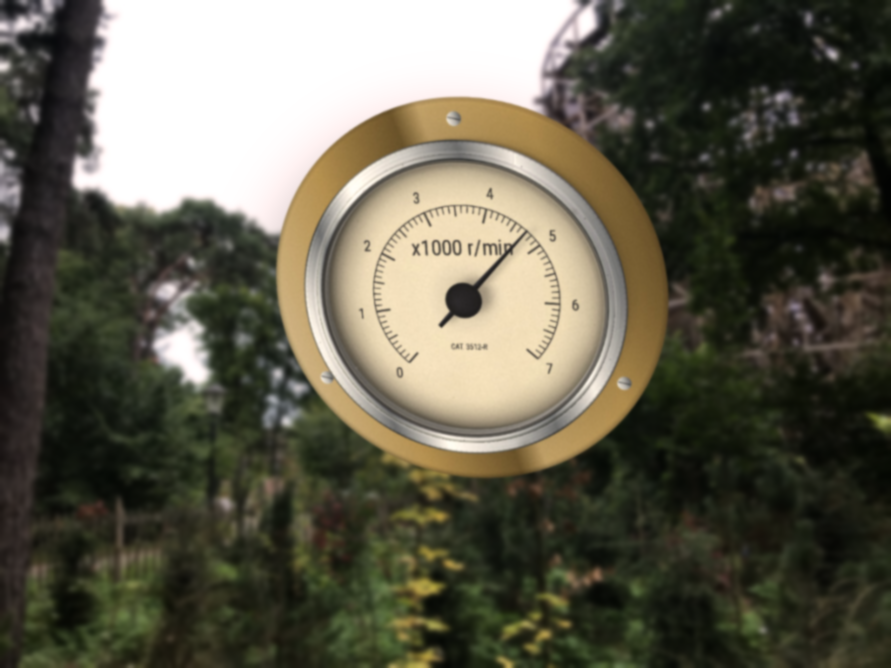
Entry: 4700
